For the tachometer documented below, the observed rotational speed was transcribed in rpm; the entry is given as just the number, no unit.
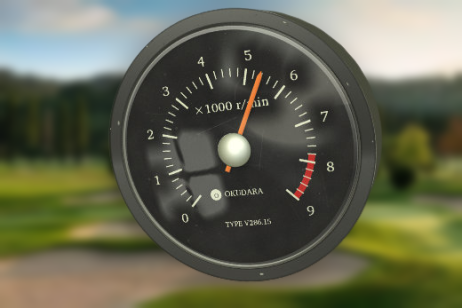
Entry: 5400
